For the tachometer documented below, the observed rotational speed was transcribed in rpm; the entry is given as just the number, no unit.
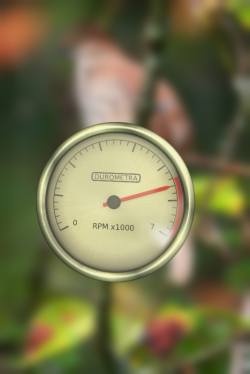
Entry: 5600
